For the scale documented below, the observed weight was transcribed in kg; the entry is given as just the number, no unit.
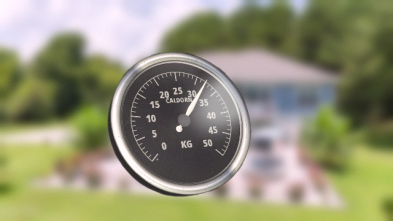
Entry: 32
